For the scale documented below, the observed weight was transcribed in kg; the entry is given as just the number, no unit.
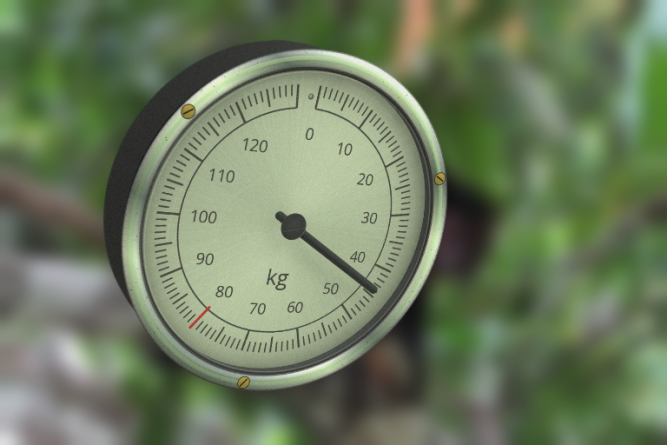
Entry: 44
